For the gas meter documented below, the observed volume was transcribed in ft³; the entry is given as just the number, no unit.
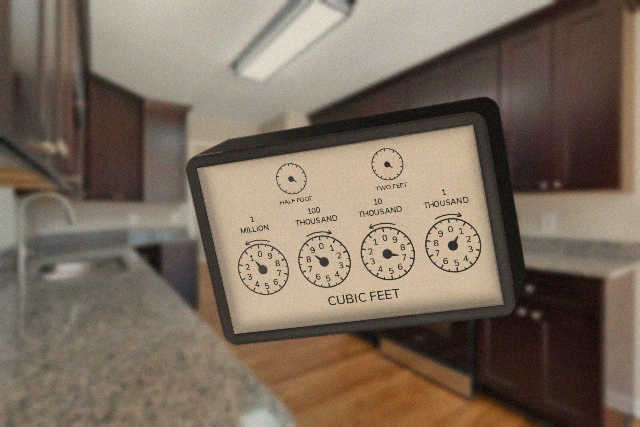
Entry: 87100
